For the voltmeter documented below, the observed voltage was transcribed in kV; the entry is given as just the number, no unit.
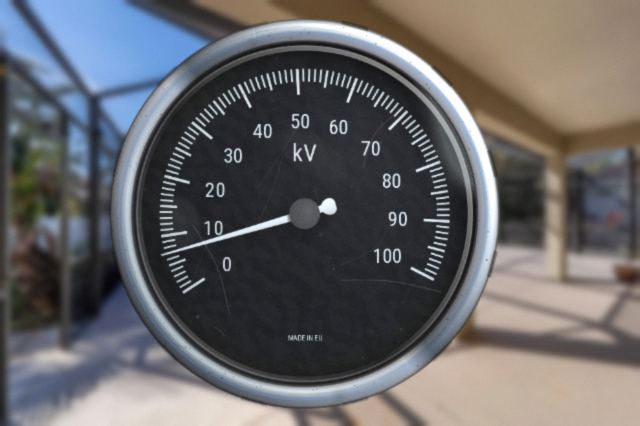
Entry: 7
